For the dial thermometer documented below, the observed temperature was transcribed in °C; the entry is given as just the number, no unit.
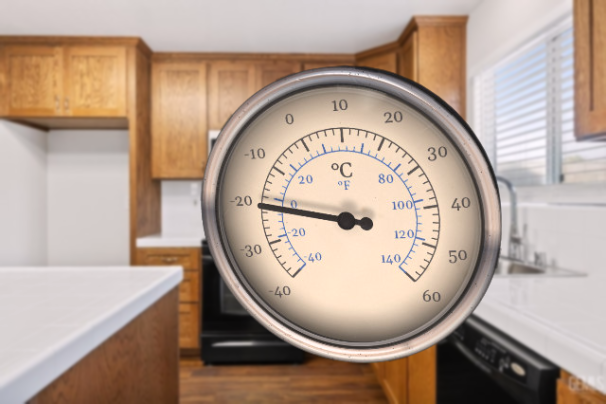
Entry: -20
